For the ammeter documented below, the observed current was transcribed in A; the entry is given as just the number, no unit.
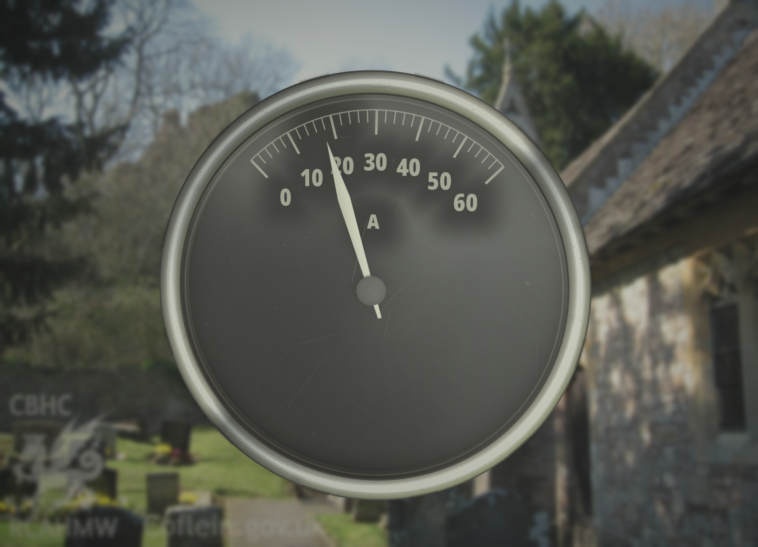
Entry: 18
